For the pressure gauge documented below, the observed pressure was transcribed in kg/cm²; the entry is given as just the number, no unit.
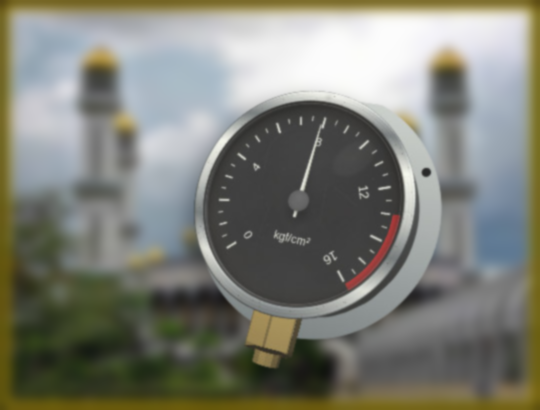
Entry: 8
